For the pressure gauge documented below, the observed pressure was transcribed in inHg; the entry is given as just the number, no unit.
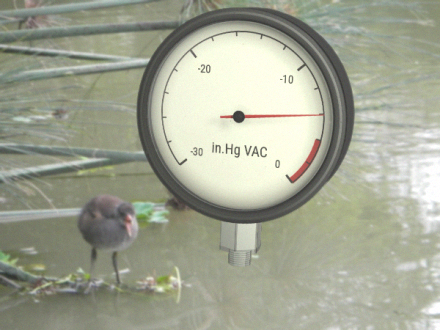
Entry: -6
